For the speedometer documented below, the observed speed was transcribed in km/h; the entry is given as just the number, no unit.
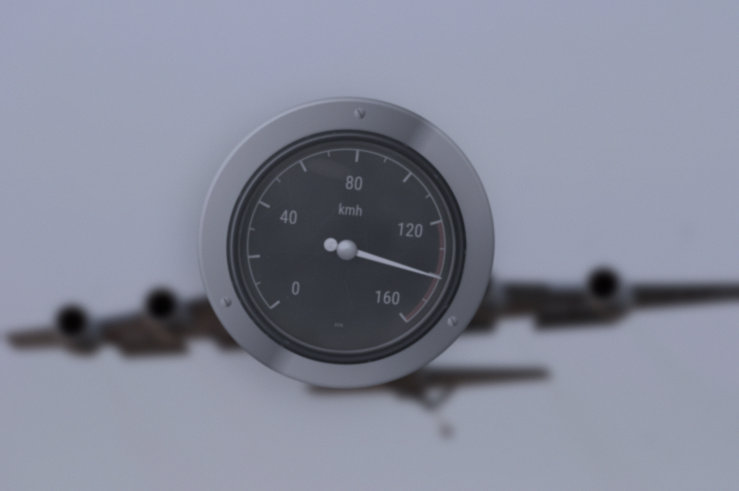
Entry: 140
